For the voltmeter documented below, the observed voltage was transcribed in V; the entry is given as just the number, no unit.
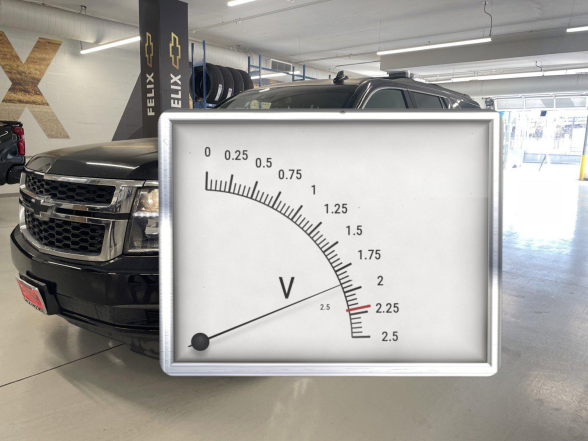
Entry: 1.9
